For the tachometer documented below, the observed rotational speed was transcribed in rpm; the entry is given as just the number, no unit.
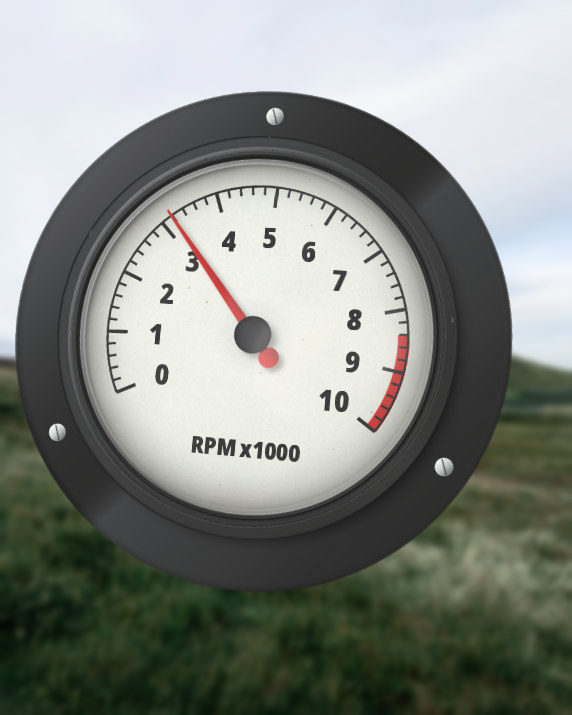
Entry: 3200
